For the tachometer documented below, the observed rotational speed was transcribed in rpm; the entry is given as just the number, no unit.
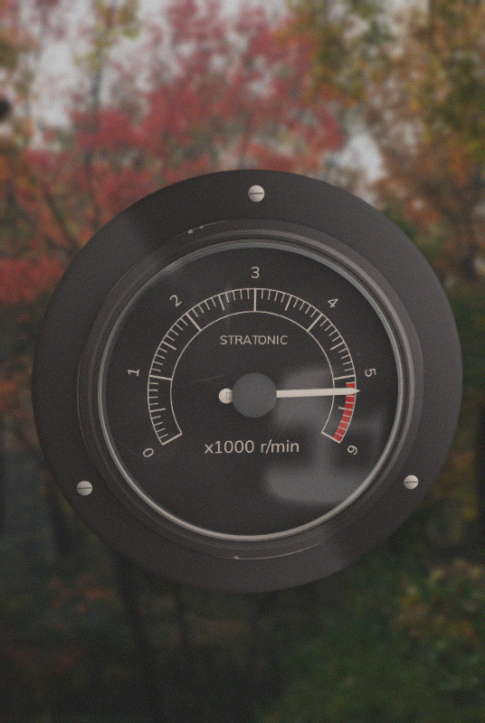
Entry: 5200
